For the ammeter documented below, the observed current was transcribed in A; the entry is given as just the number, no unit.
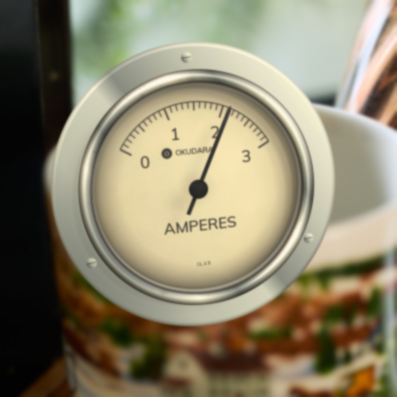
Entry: 2.1
